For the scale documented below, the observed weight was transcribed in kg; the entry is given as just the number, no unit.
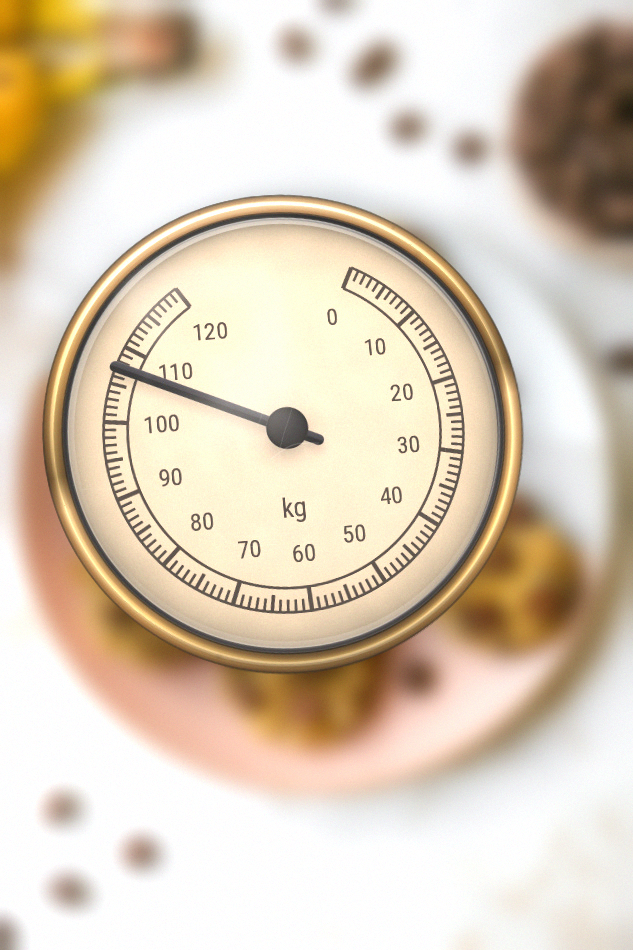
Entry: 107
